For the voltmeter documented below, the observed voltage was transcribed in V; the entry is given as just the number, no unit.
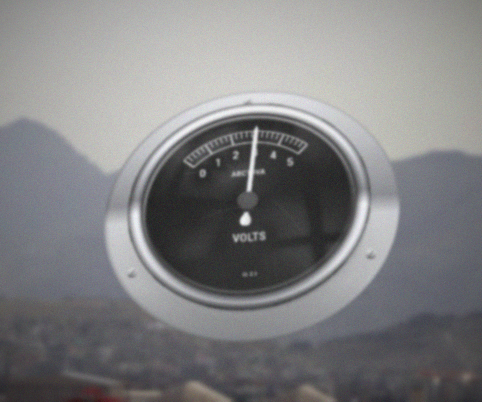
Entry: 3
